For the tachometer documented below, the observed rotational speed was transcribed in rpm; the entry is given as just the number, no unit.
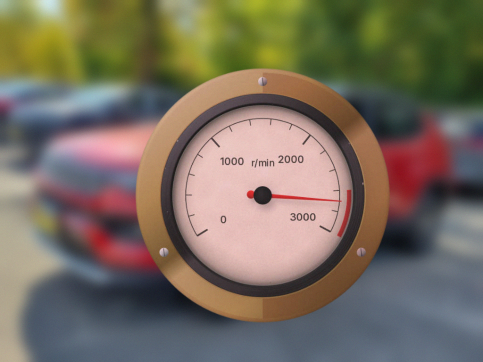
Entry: 2700
